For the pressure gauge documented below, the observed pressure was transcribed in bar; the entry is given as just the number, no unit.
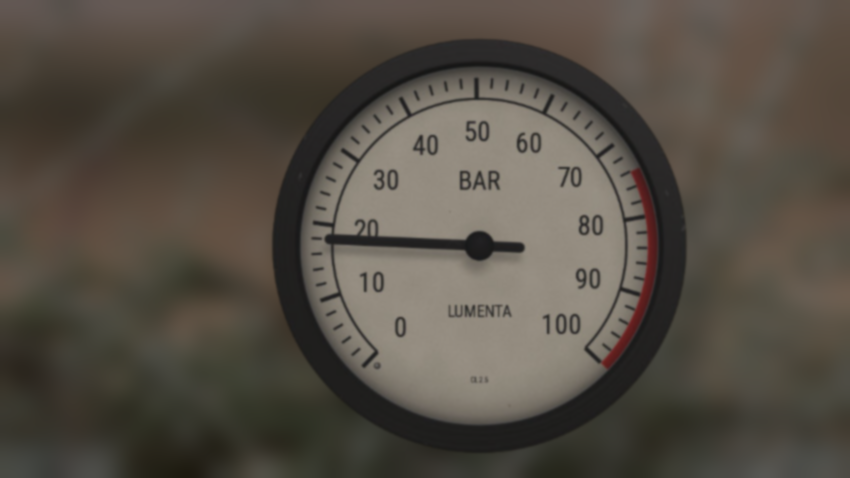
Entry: 18
